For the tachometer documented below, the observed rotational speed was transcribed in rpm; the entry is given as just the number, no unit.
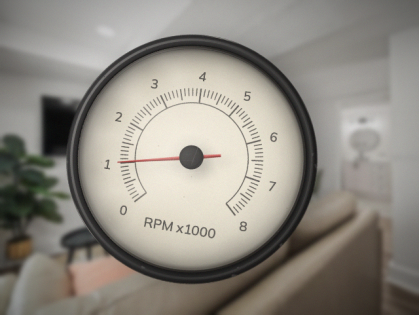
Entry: 1000
